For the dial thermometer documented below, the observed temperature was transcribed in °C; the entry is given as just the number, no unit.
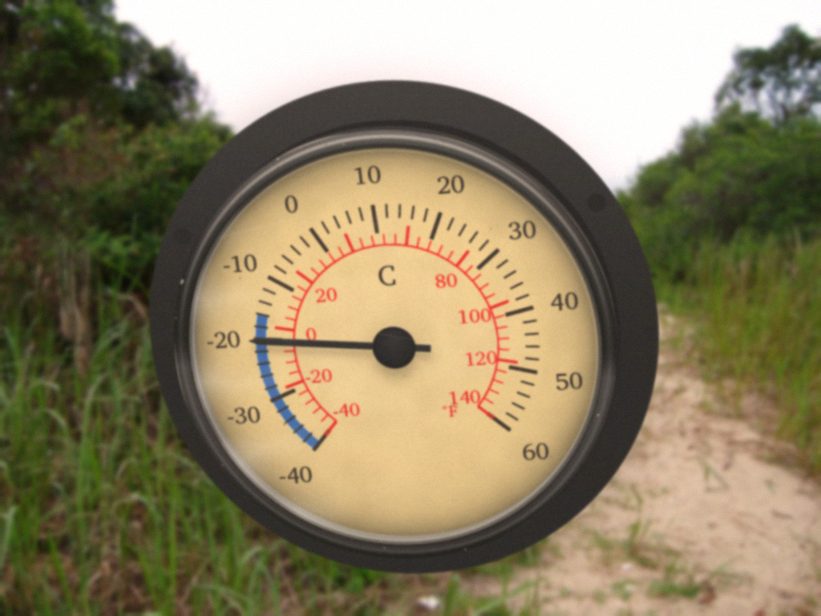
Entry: -20
